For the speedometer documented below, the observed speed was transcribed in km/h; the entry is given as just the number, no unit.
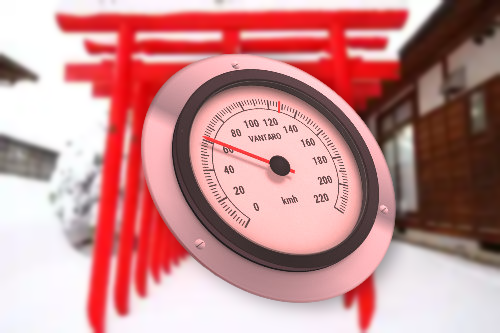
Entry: 60
